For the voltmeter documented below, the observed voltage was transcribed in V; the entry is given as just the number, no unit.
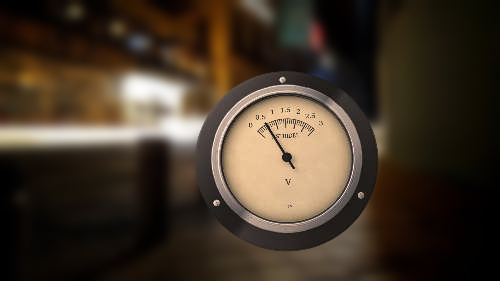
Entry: 0.5
